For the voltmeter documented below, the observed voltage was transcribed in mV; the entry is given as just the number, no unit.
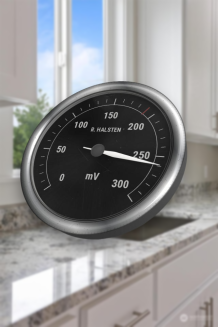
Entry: 260
